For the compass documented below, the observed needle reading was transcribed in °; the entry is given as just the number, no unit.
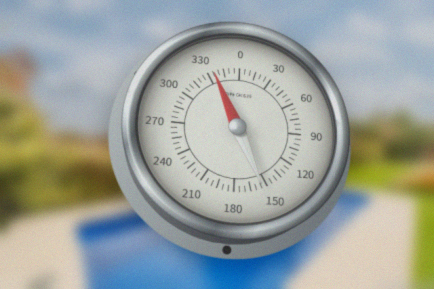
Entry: 335
